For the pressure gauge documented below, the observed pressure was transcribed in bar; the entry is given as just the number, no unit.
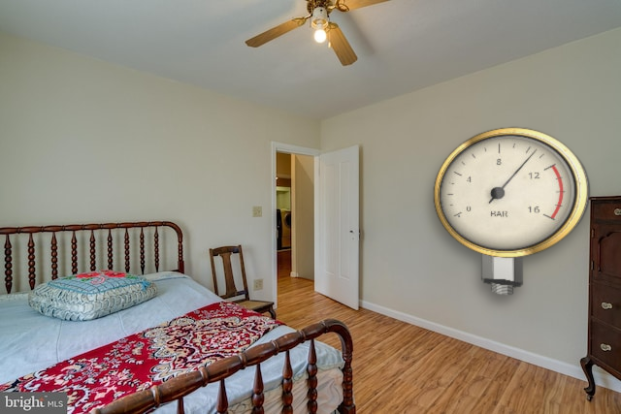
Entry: 10.5
